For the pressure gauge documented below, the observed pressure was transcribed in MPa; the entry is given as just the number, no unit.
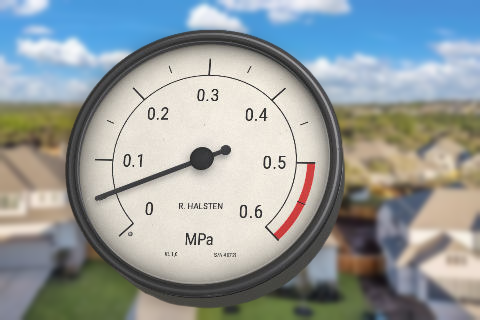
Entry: 0.05
